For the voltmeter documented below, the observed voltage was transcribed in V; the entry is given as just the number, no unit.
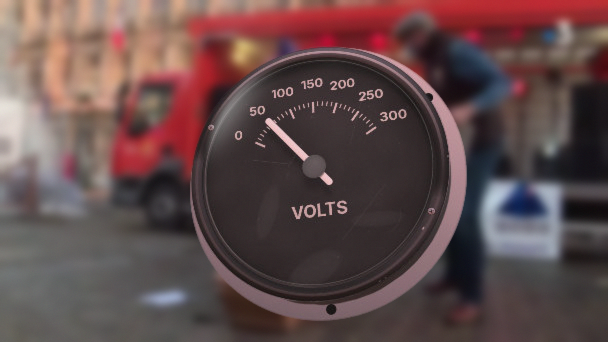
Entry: 50
